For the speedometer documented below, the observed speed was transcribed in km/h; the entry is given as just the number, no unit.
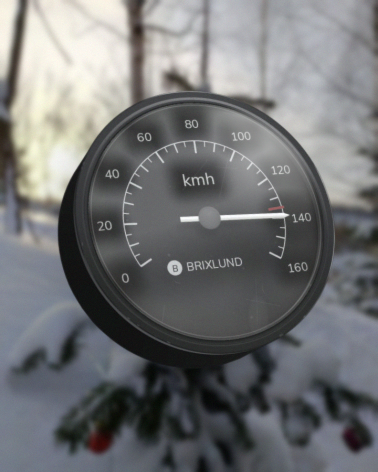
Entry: 140
